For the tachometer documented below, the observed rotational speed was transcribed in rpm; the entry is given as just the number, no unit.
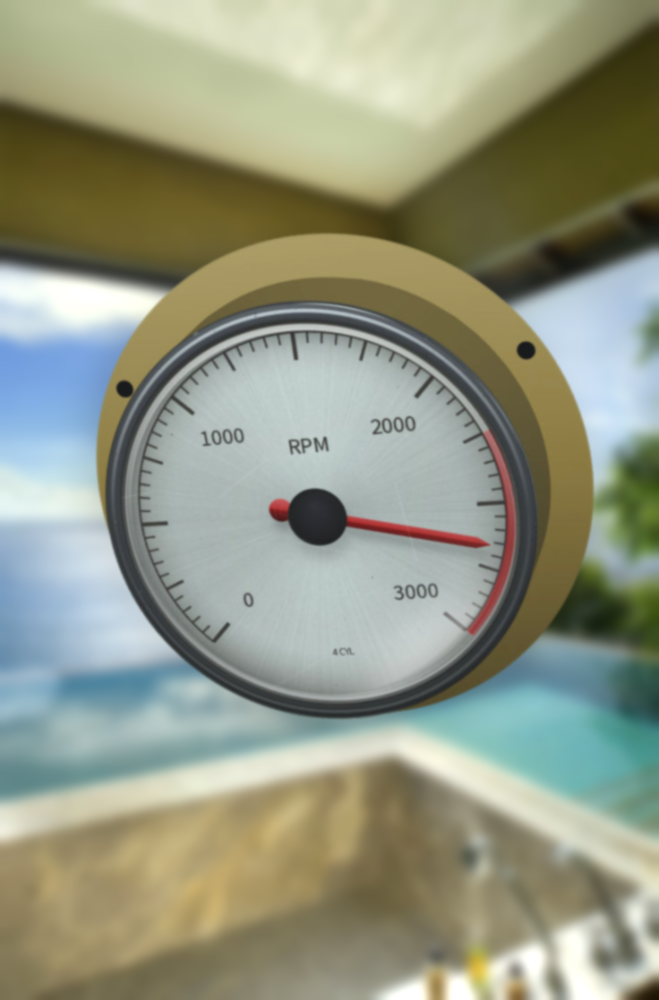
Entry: 2650
